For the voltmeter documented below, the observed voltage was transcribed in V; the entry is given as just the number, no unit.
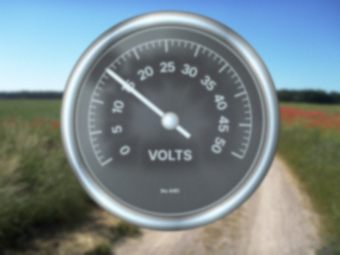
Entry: 15
